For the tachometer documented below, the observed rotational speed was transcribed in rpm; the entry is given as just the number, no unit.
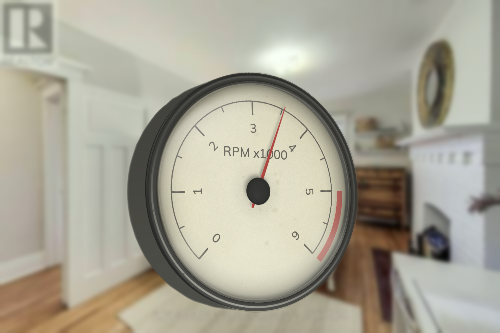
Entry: 3500
